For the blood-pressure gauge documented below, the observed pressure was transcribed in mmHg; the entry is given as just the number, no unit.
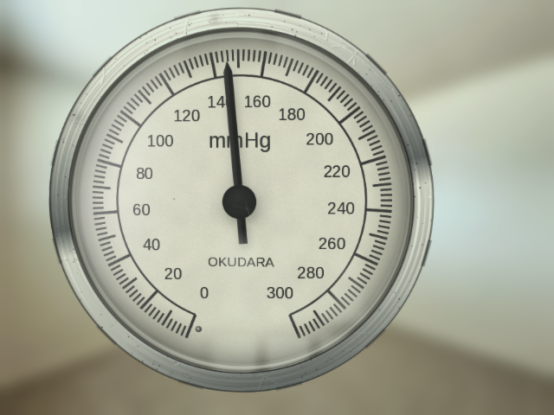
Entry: 146
